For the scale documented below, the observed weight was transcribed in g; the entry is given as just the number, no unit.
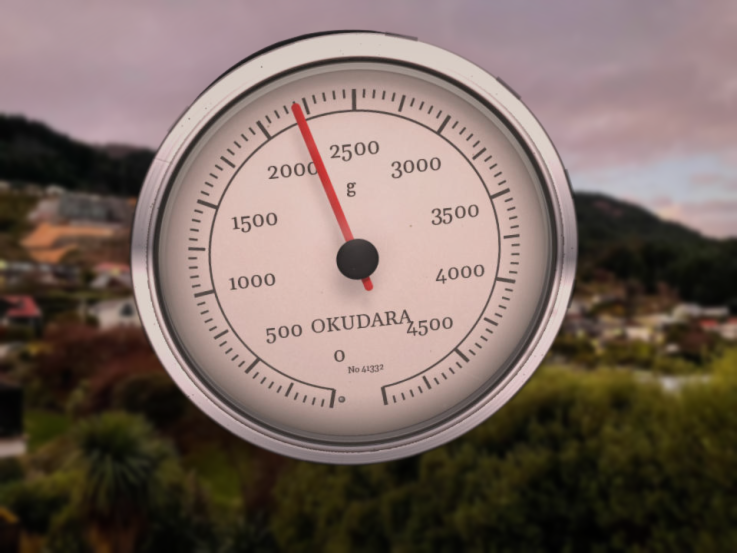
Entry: 2200
